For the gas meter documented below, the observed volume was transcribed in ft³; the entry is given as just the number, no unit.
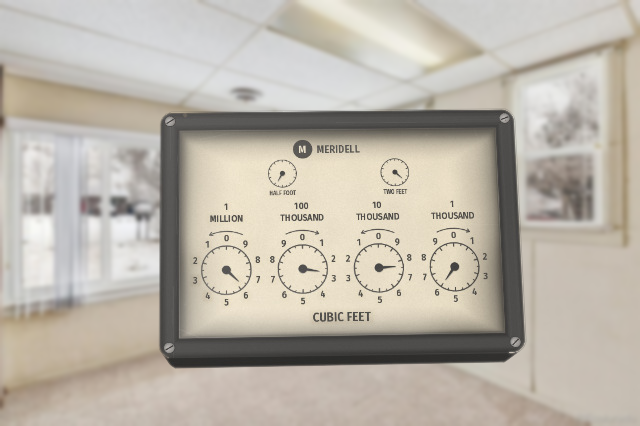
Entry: 627600
